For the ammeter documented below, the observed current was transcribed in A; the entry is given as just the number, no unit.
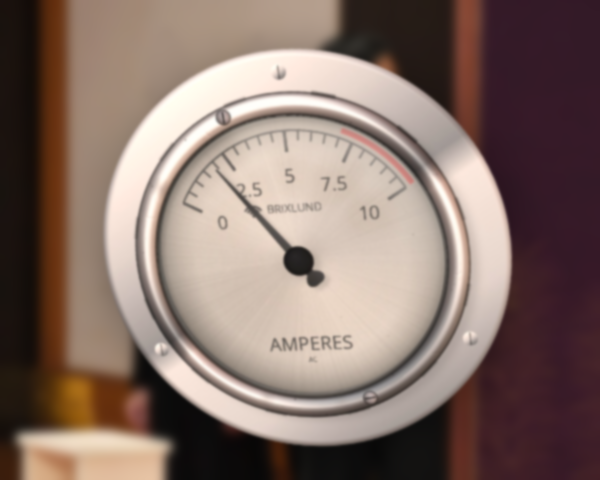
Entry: 2
